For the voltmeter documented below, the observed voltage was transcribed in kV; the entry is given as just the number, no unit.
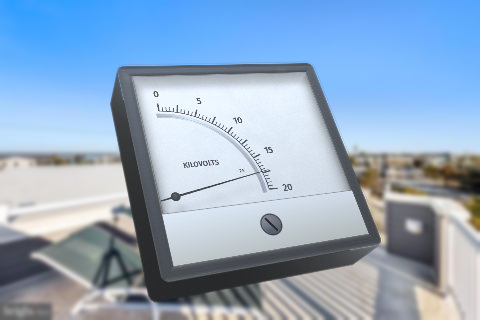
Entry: 17.5
